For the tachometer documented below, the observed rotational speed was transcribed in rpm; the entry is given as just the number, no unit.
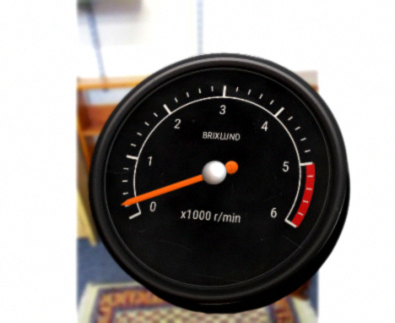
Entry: 200
